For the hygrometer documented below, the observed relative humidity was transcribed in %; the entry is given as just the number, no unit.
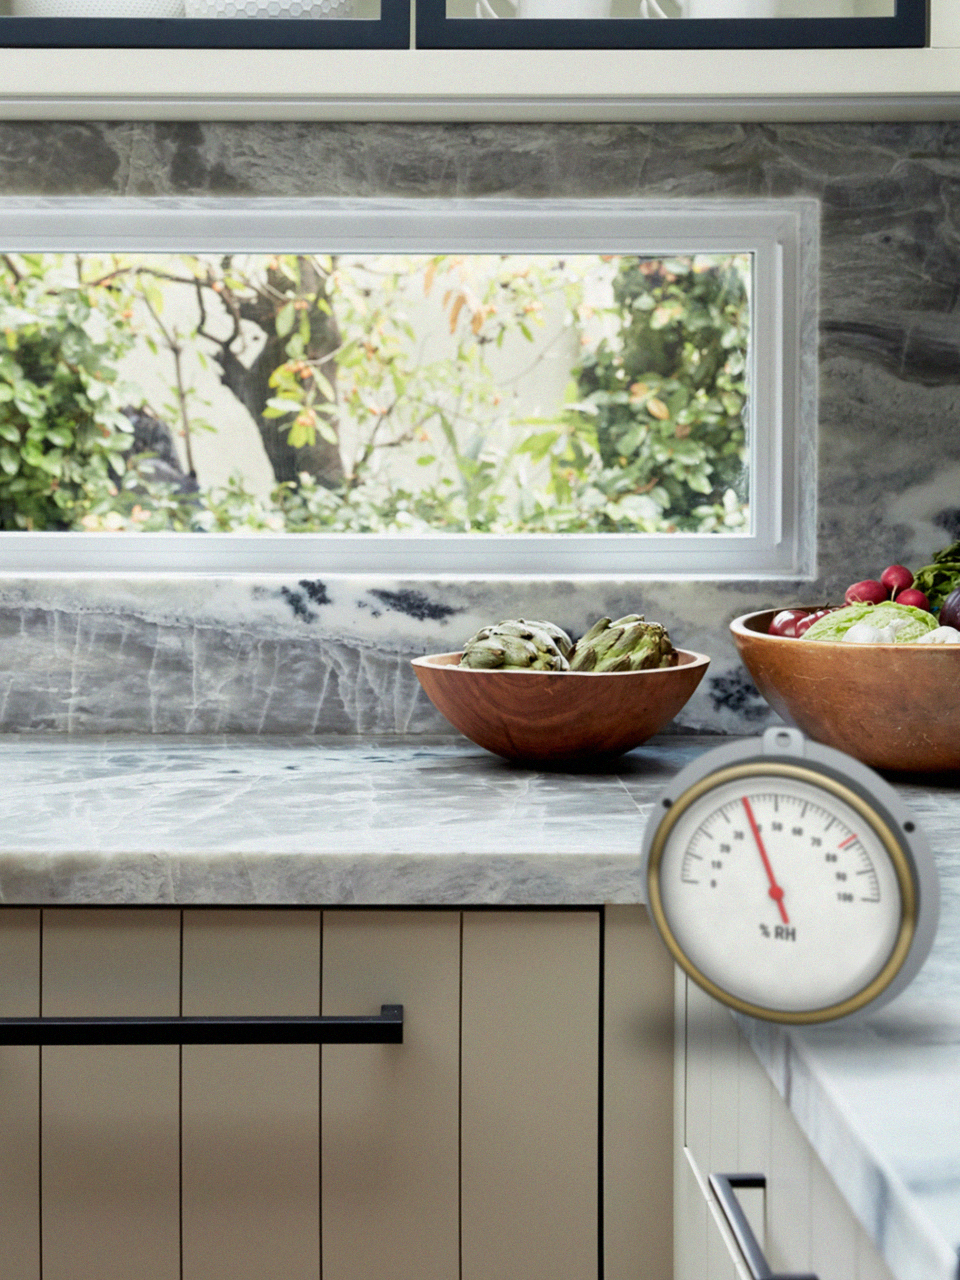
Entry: 40
